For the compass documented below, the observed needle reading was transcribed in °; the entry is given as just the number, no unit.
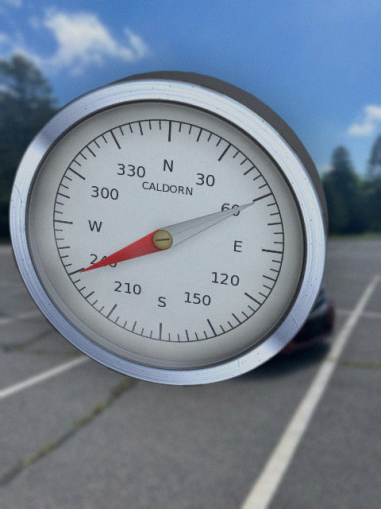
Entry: 240
